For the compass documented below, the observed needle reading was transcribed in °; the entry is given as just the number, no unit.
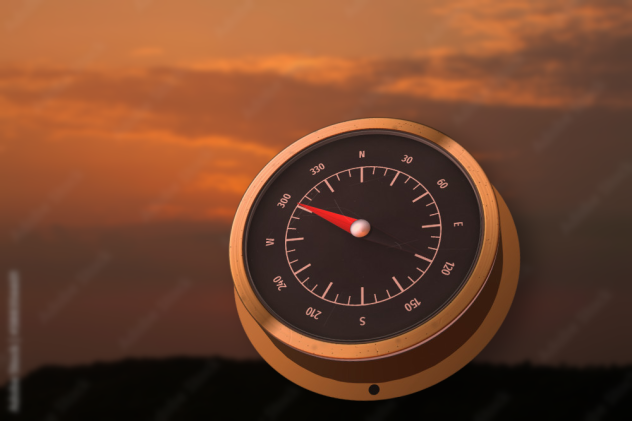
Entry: 300
